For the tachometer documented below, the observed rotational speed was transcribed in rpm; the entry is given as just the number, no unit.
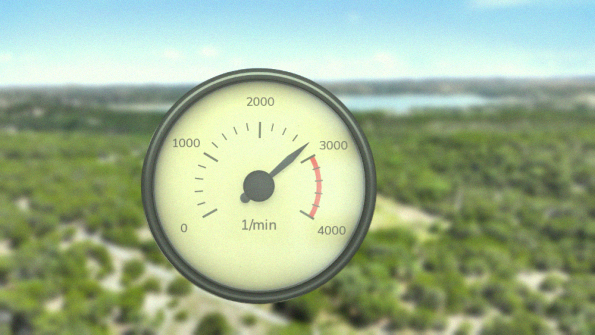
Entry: 2800
